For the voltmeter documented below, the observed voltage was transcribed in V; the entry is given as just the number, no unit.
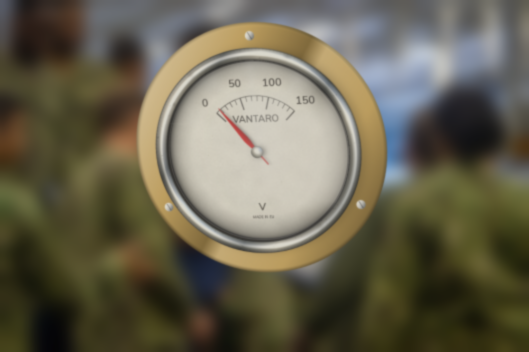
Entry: 10
